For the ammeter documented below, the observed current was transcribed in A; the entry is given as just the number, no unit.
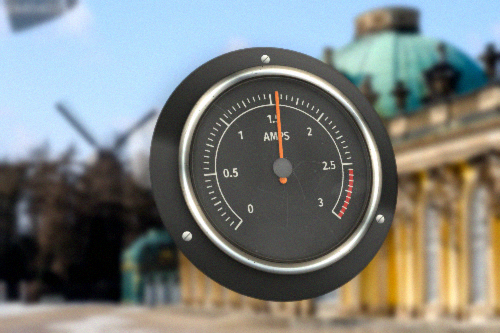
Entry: 1.55
